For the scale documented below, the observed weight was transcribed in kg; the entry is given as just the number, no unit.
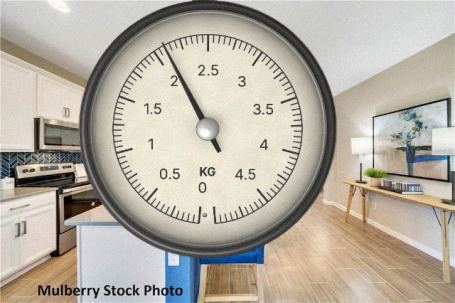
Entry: 2.1
